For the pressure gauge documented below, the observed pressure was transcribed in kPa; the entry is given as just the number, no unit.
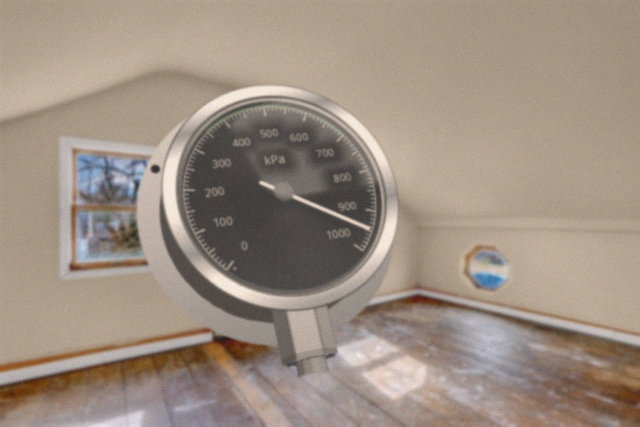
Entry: 950
